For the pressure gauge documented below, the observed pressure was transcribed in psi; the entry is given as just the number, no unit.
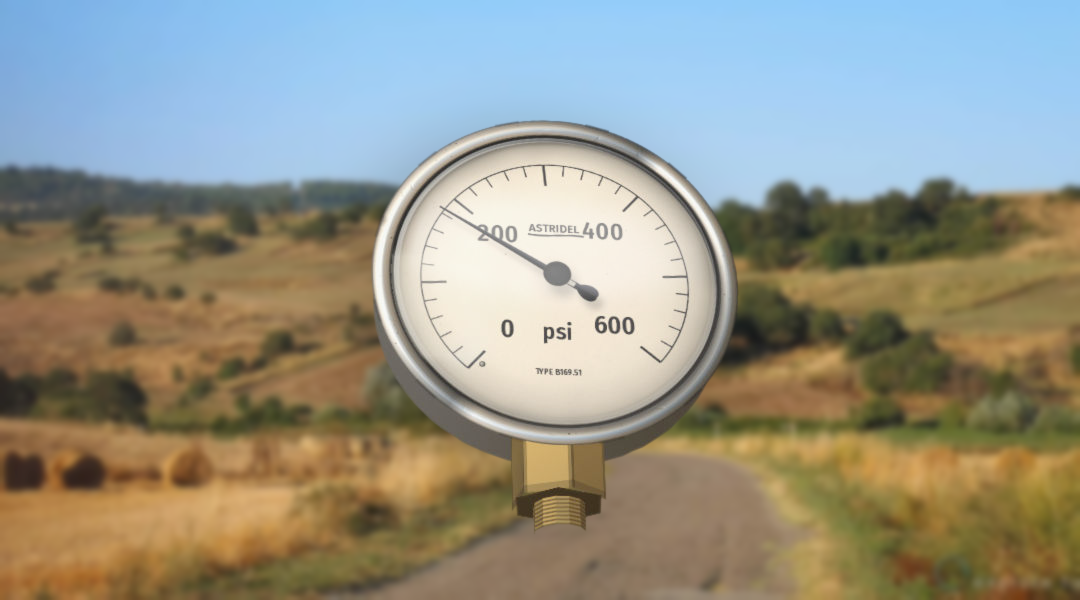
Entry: 180
